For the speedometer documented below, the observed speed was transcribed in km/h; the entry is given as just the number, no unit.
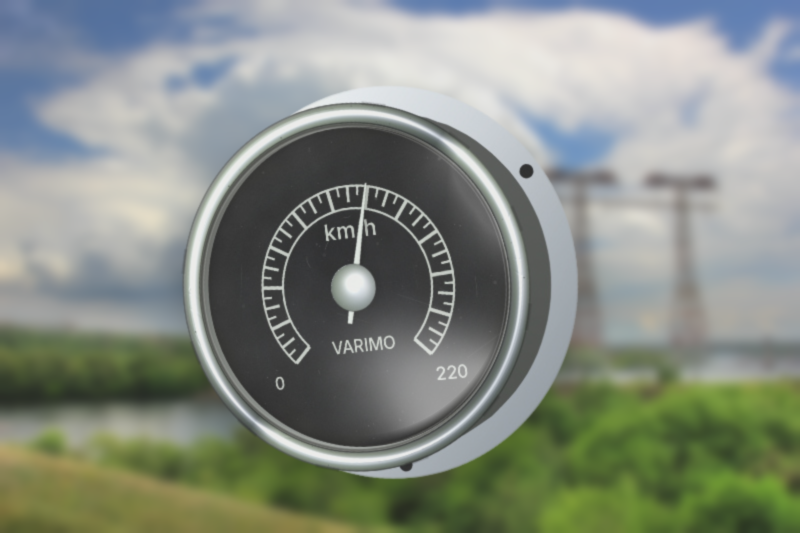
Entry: 120
